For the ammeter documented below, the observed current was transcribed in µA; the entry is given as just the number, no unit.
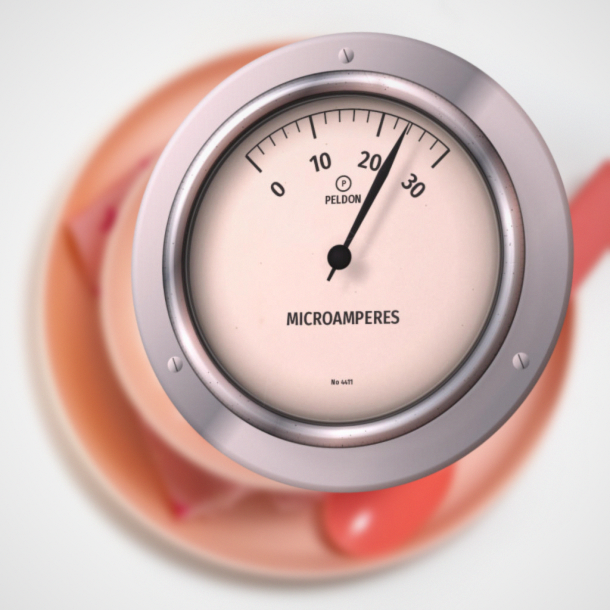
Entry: 24
